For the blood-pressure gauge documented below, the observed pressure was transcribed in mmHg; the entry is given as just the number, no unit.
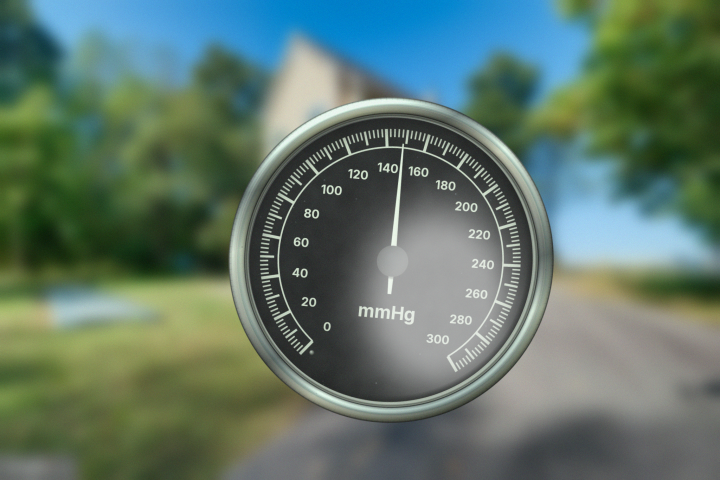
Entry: 148
